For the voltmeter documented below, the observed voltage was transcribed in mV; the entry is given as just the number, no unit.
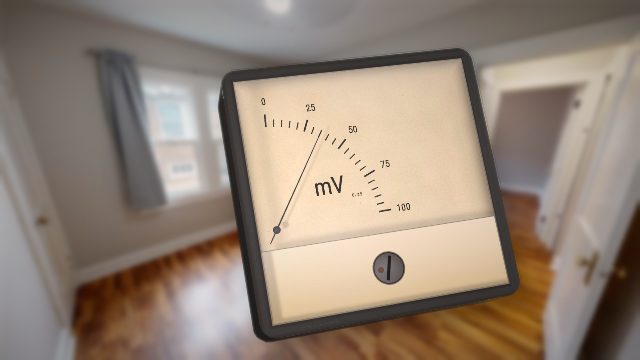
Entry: 35
